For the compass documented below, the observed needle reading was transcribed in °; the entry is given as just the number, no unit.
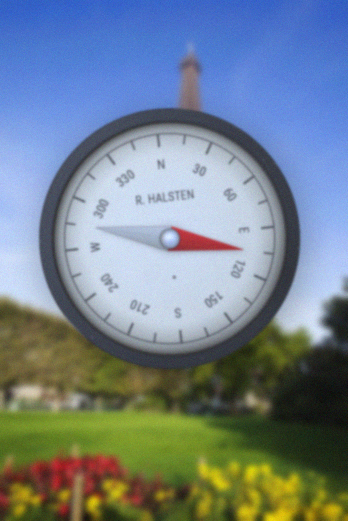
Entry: 105
